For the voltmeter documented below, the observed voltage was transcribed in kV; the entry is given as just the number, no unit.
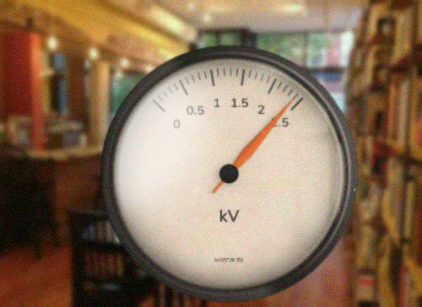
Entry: 2.4
